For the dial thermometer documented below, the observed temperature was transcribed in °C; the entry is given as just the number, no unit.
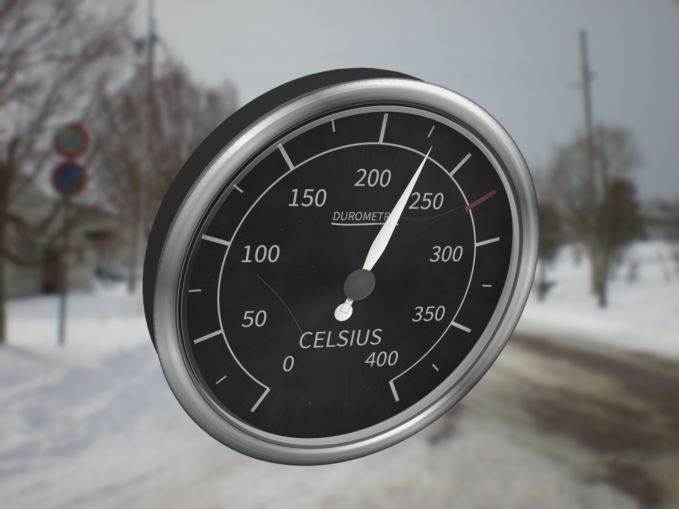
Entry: 225
